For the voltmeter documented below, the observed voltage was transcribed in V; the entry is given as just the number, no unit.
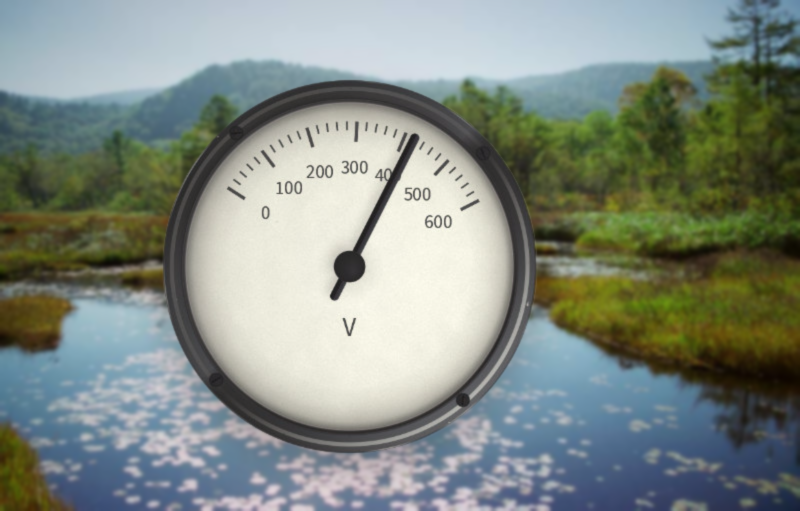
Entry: 420
